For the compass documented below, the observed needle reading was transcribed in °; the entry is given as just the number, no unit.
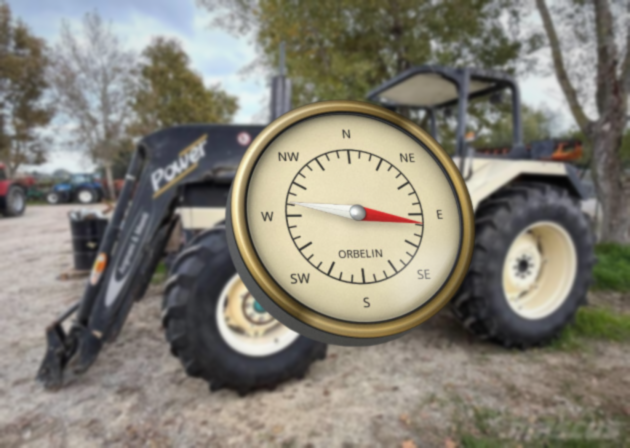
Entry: 100
